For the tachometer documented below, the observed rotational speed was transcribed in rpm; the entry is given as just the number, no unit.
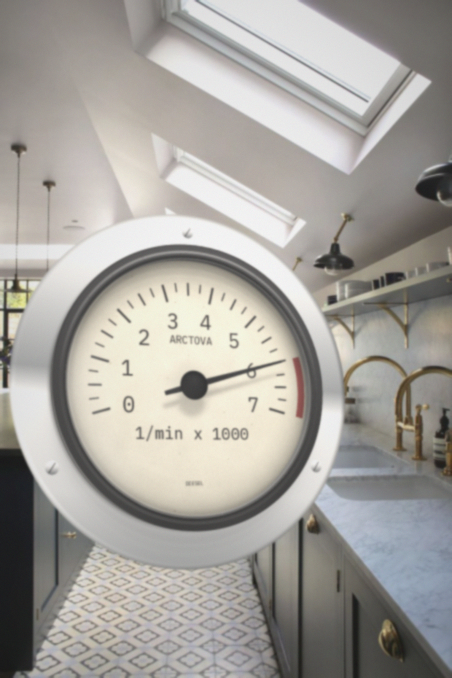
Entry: 6000
